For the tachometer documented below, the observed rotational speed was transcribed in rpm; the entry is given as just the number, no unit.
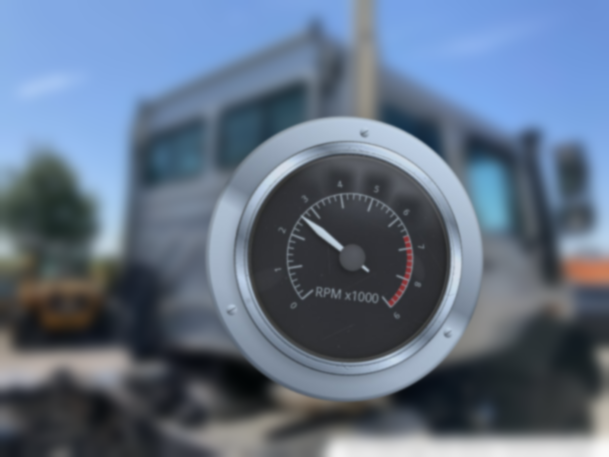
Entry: 2600
